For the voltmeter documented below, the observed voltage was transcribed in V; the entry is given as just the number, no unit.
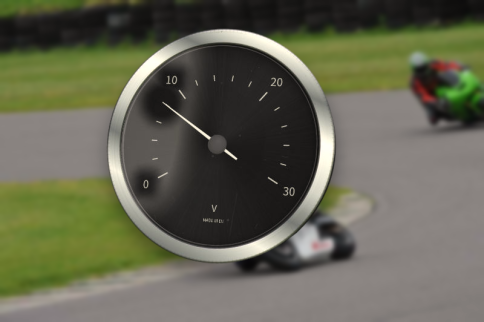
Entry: 8
